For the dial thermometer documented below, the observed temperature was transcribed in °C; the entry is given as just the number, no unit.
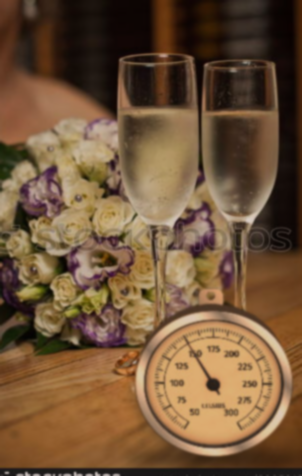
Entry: 150
